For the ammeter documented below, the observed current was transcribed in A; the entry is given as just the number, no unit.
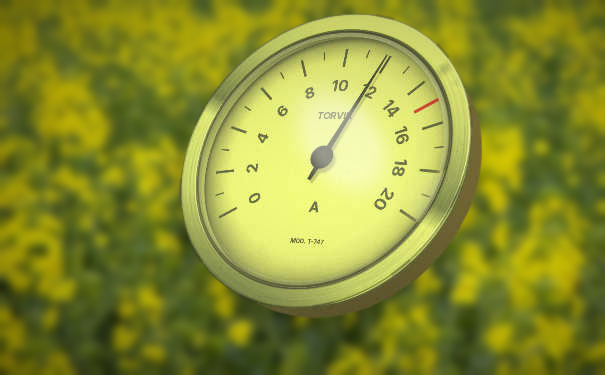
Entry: 12
